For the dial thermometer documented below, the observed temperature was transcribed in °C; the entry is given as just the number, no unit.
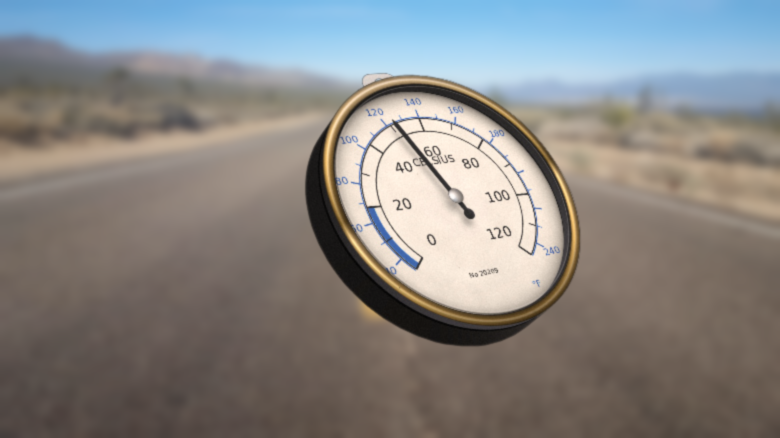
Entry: 50
